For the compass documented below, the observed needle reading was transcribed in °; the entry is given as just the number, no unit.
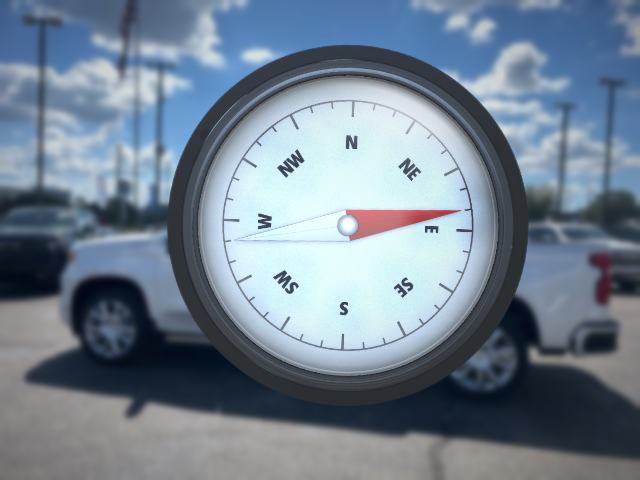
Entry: 80
